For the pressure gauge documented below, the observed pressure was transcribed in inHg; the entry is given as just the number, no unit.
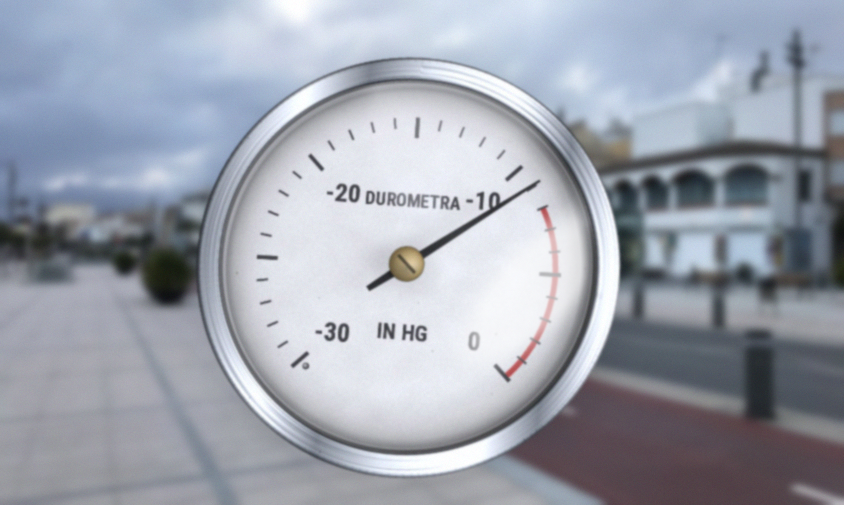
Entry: -9
